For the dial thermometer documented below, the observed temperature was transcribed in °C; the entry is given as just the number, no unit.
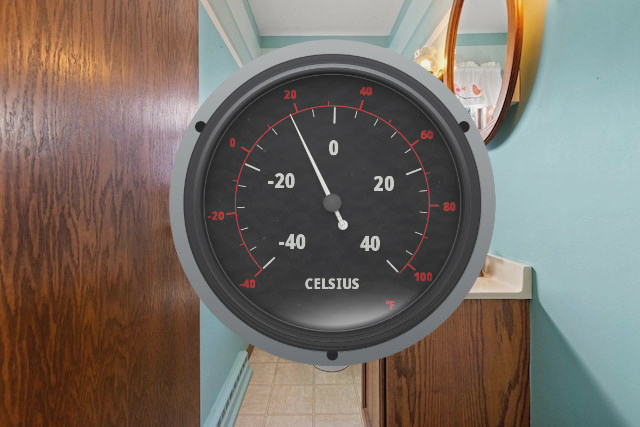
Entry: -8
